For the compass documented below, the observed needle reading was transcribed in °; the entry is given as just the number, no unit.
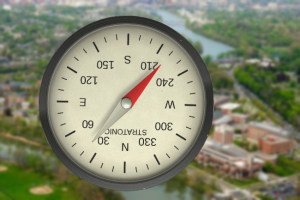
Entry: 220
